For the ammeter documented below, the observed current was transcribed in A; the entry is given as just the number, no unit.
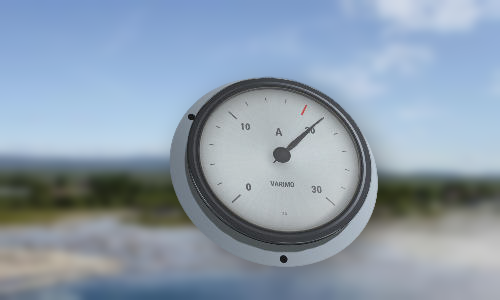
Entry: 20
